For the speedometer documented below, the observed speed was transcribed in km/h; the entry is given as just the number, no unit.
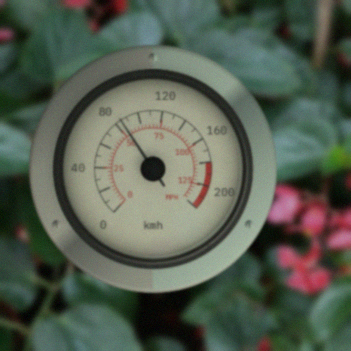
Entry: 85
